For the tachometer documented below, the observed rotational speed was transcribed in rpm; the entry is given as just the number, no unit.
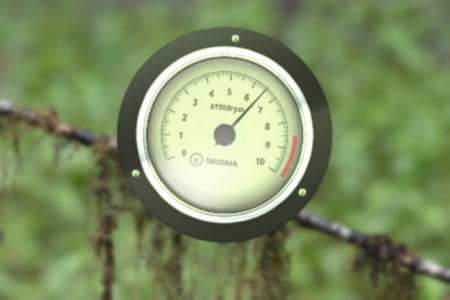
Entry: 6500
